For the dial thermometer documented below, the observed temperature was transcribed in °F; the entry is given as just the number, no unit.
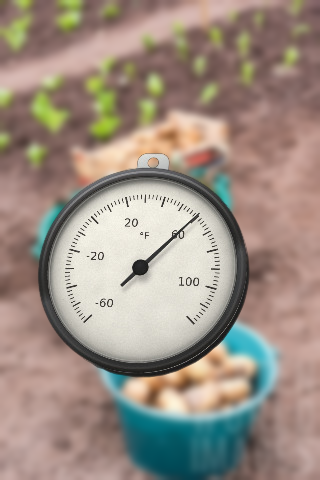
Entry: 60
